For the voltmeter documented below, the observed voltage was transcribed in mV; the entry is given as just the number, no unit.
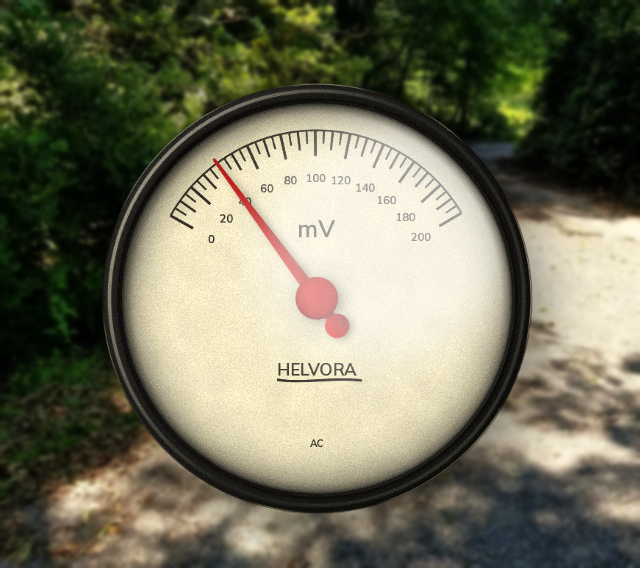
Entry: 40
